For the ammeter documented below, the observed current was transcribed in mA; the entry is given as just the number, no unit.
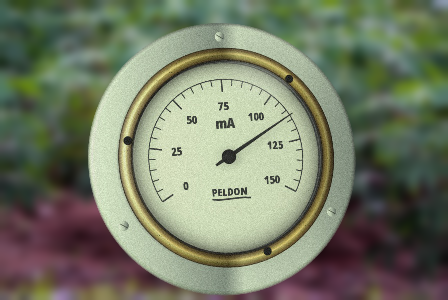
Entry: 112.5
